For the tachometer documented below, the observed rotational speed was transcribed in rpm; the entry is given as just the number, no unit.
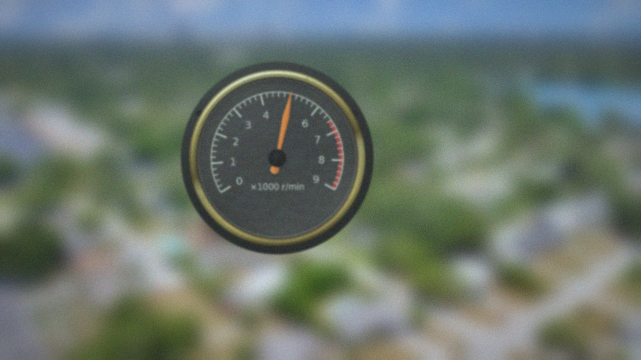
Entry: 5000
